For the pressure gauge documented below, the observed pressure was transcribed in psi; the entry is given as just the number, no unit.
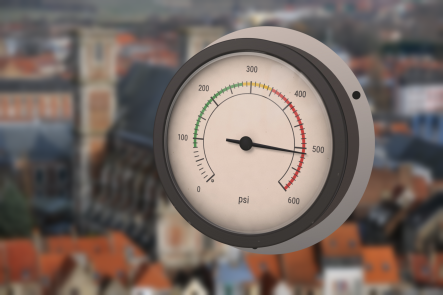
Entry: 510
